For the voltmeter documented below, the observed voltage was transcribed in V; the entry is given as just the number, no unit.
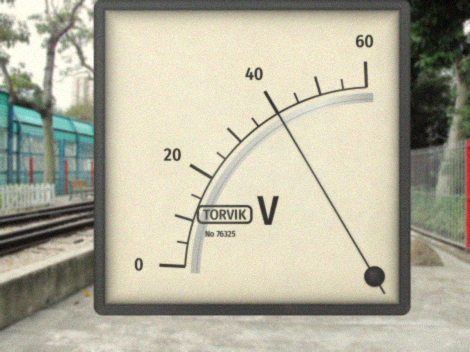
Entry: 40
